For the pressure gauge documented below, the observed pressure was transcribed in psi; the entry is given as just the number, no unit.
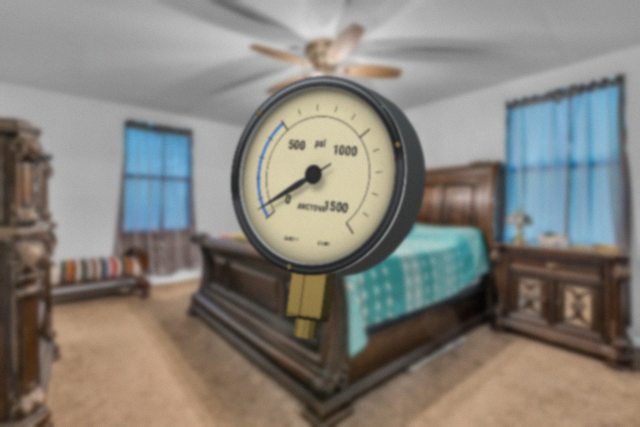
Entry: 50
